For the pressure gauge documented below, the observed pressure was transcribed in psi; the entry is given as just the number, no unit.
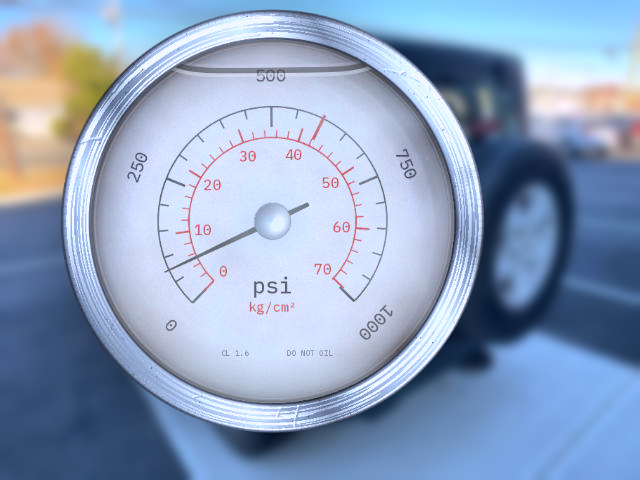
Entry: 75
